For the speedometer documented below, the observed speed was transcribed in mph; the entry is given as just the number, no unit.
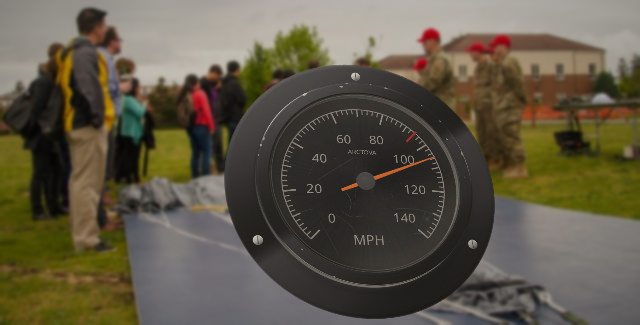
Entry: 106
